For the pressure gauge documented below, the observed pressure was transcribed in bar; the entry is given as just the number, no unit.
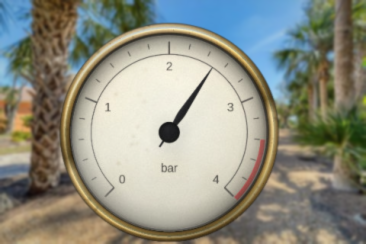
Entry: 2.5
